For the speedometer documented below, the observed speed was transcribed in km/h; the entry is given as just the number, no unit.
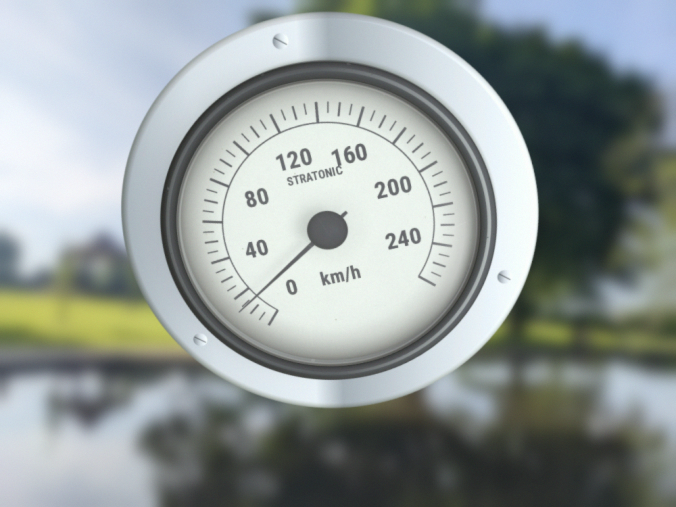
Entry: 15
